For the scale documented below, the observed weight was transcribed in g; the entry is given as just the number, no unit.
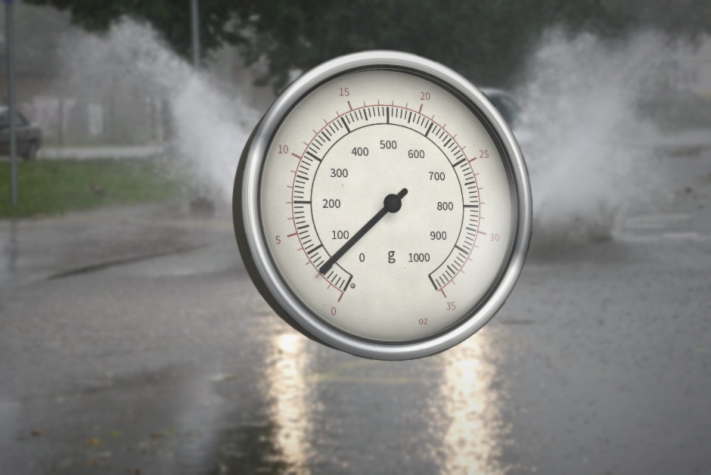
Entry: 60
